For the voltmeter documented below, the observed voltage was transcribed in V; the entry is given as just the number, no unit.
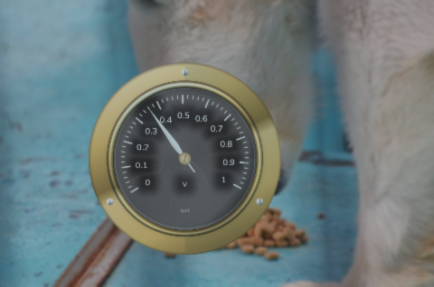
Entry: 0.36
